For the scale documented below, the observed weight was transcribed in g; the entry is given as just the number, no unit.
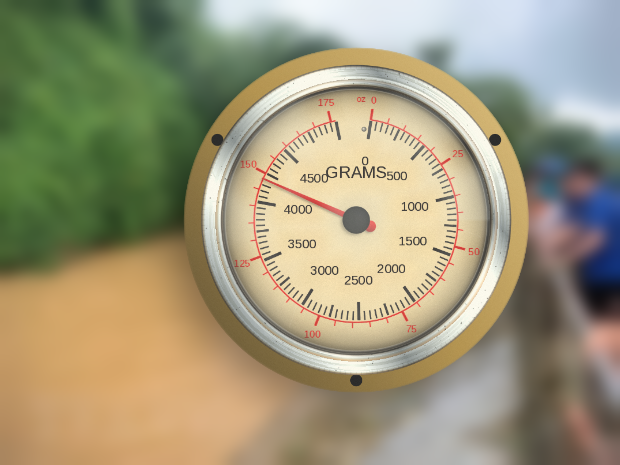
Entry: 4200
